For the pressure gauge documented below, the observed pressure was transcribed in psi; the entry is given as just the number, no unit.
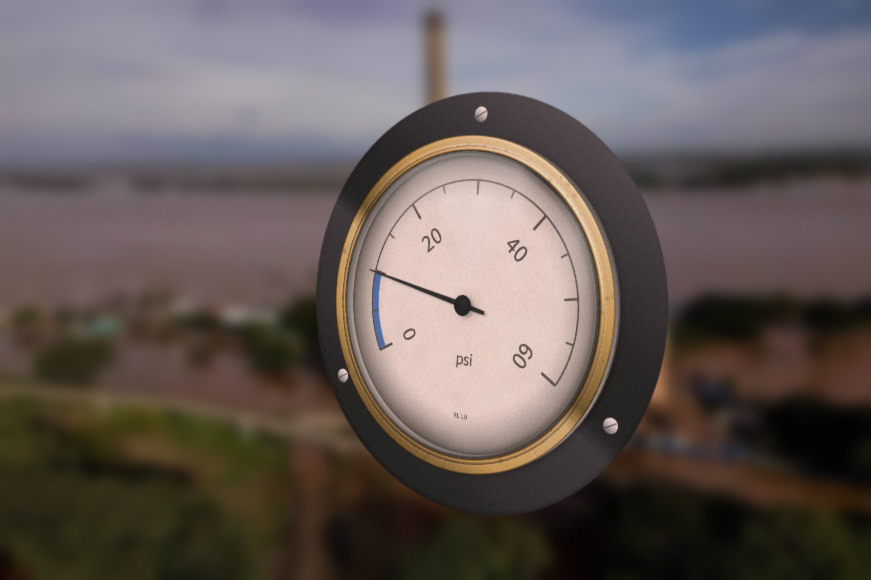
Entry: 10
